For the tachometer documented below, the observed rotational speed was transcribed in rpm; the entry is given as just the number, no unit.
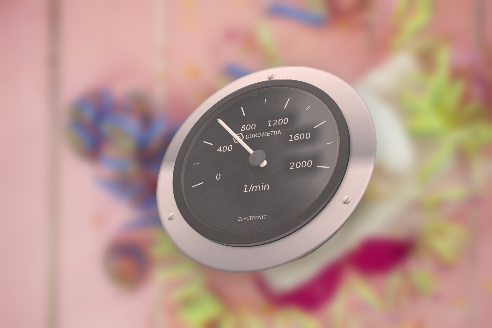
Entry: 600
